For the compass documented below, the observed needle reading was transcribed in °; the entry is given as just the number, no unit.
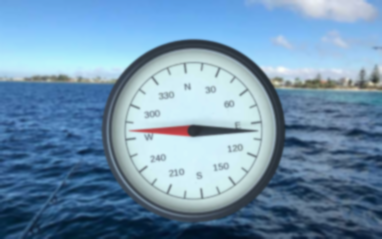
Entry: 277.5
